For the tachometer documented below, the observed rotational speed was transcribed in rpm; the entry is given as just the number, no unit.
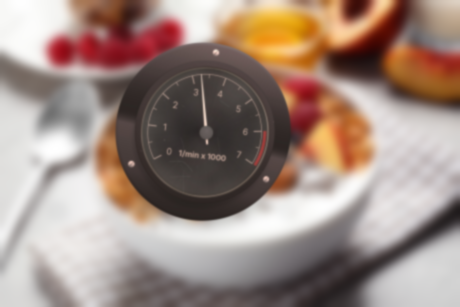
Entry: 3250
